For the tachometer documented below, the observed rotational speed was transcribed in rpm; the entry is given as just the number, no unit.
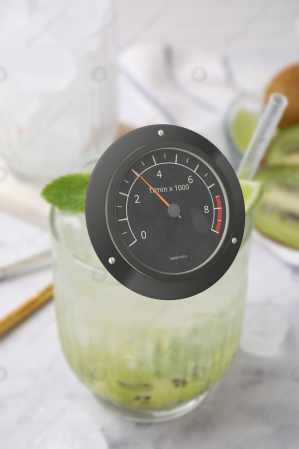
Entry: 3000
